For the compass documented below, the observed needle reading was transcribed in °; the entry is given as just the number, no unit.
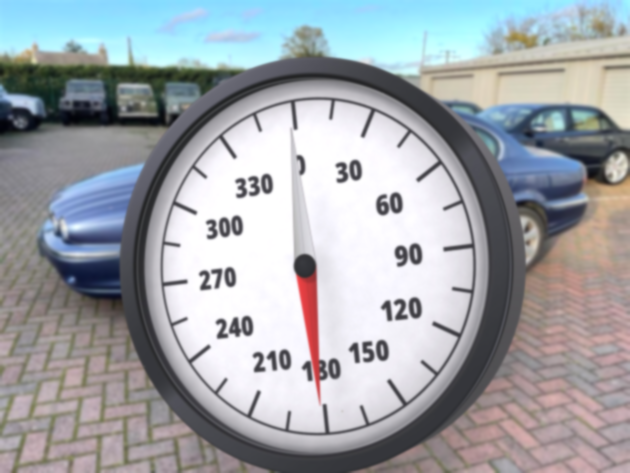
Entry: 180
